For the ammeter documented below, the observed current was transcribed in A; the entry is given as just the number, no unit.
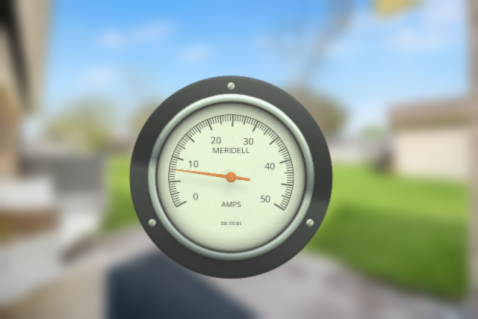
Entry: 7.5
